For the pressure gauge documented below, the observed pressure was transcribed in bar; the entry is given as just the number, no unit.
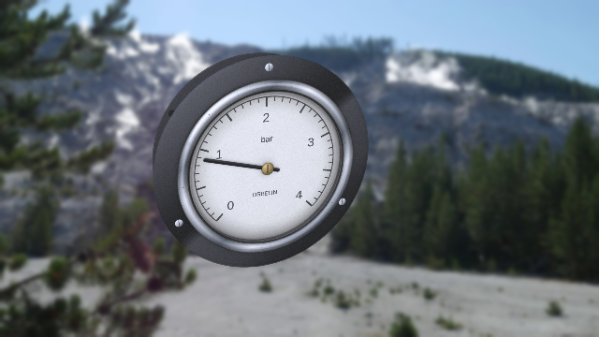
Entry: 0.9
